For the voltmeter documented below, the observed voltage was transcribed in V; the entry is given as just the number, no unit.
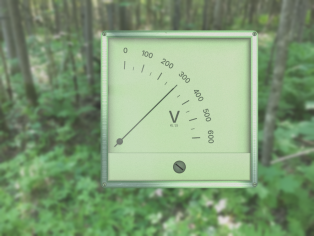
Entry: 300
